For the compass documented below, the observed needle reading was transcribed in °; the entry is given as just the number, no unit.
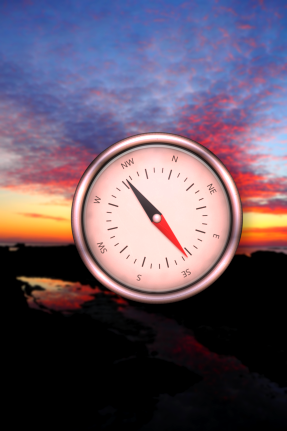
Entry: 125
